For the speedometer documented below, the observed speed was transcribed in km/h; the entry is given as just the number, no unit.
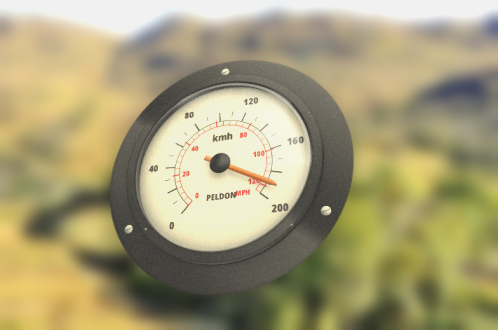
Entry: 190
